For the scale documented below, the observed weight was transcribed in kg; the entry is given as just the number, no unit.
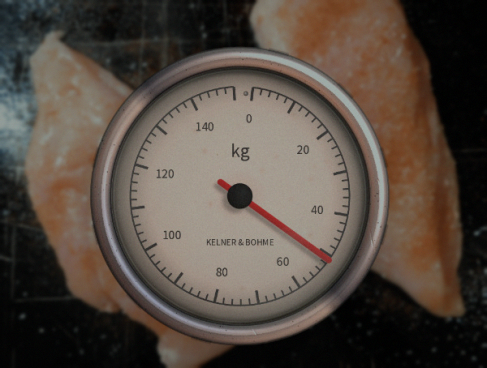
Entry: 51
